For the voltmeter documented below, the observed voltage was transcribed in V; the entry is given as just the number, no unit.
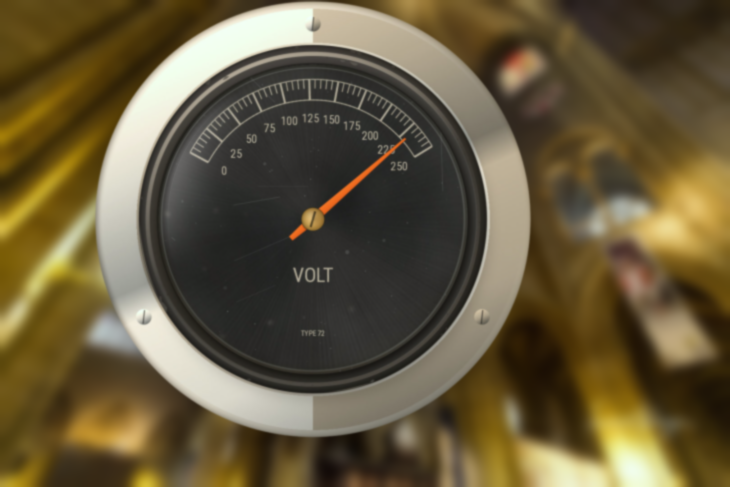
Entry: 230
